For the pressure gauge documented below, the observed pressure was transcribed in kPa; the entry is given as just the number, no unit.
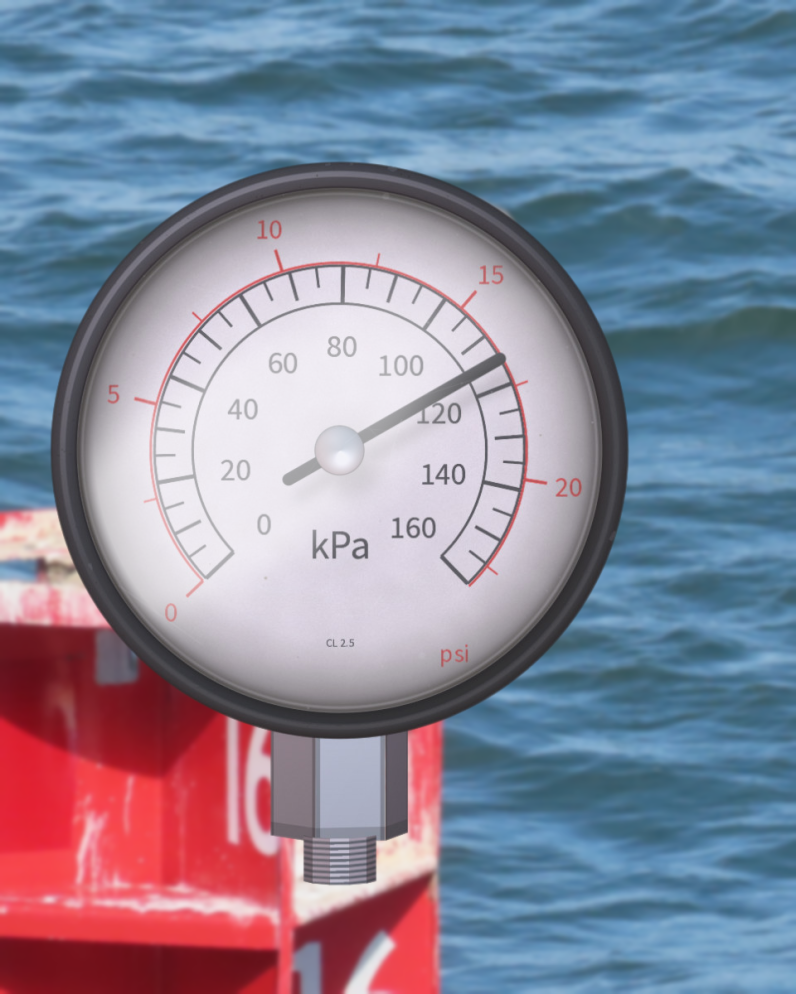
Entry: 115
